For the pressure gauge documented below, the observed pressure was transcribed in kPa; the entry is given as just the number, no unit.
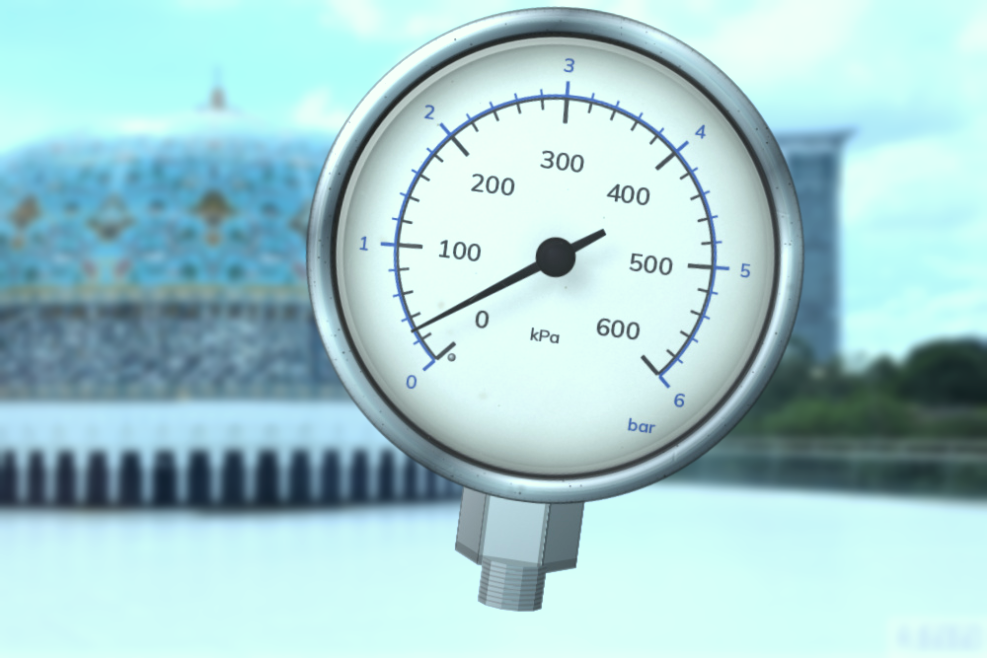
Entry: 30
